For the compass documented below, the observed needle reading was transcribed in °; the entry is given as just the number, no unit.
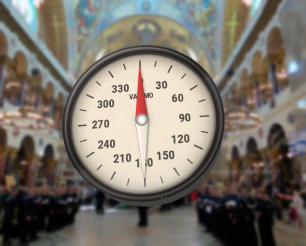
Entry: 0
